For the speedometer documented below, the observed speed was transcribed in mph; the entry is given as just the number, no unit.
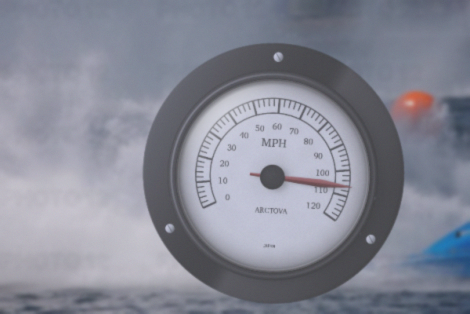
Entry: 106
